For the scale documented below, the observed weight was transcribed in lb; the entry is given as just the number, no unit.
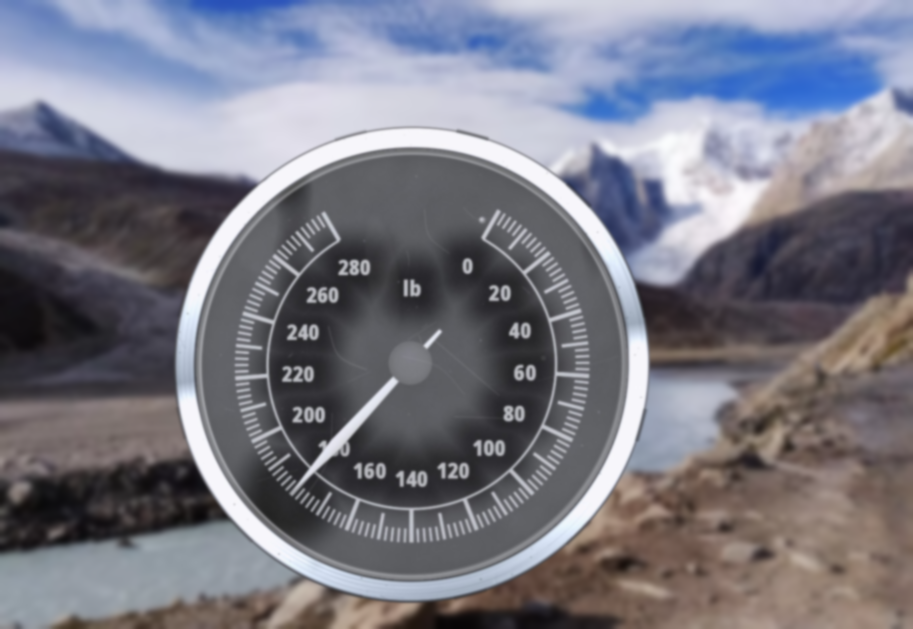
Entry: 180
